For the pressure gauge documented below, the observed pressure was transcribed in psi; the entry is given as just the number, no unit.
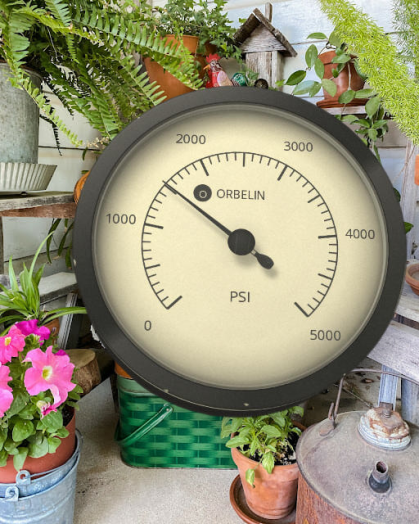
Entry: 1500
